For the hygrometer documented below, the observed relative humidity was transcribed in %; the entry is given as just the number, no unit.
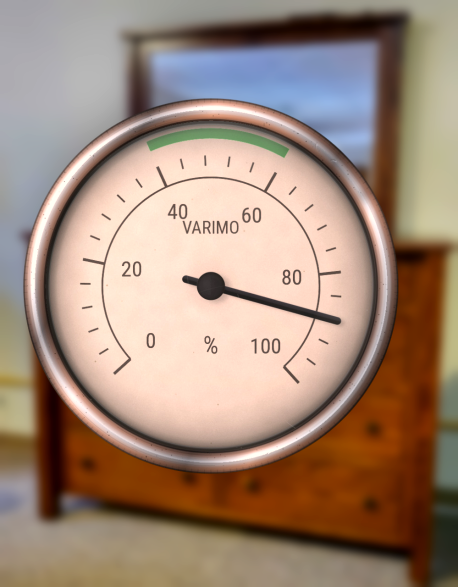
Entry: 88
